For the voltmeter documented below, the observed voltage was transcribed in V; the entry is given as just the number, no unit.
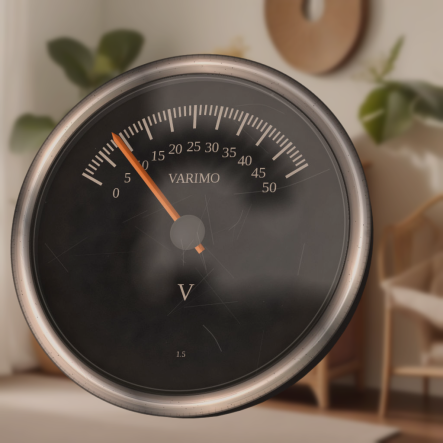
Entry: 9
